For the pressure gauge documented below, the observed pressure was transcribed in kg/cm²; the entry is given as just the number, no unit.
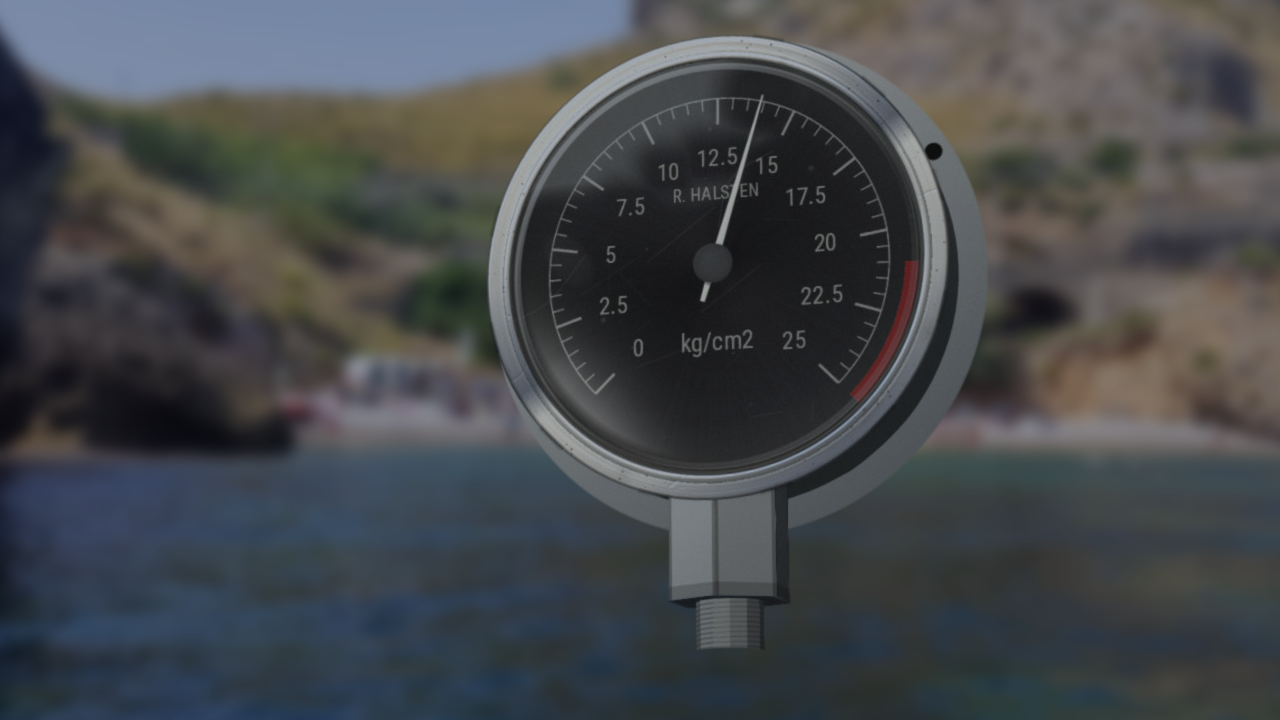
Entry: 14
